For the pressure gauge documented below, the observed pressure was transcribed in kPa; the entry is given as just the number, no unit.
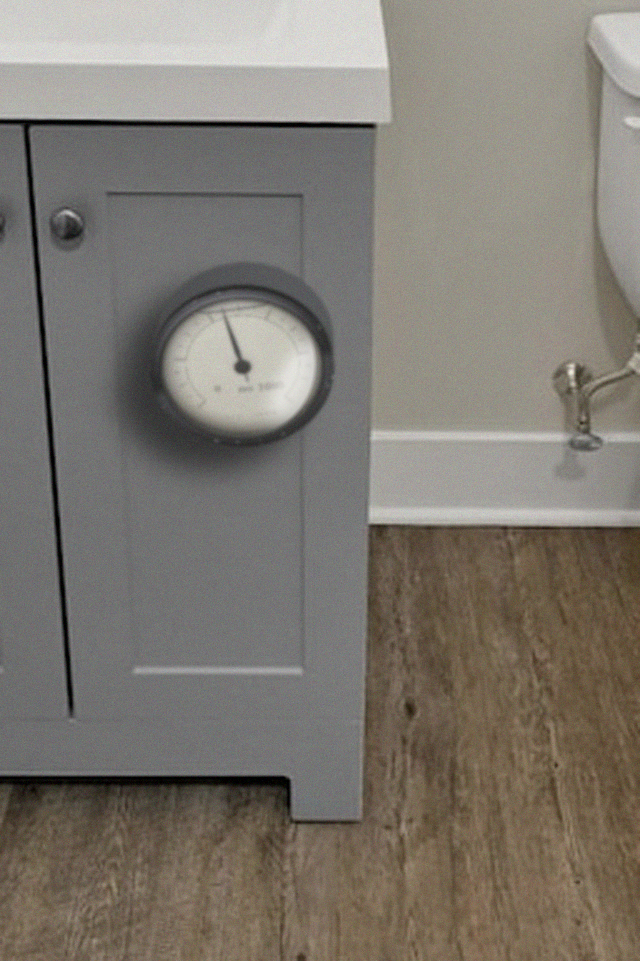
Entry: 450
